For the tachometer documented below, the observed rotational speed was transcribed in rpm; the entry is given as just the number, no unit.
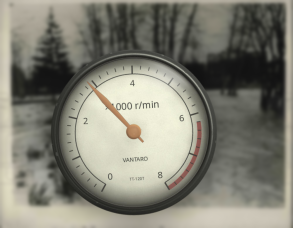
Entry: 2900
